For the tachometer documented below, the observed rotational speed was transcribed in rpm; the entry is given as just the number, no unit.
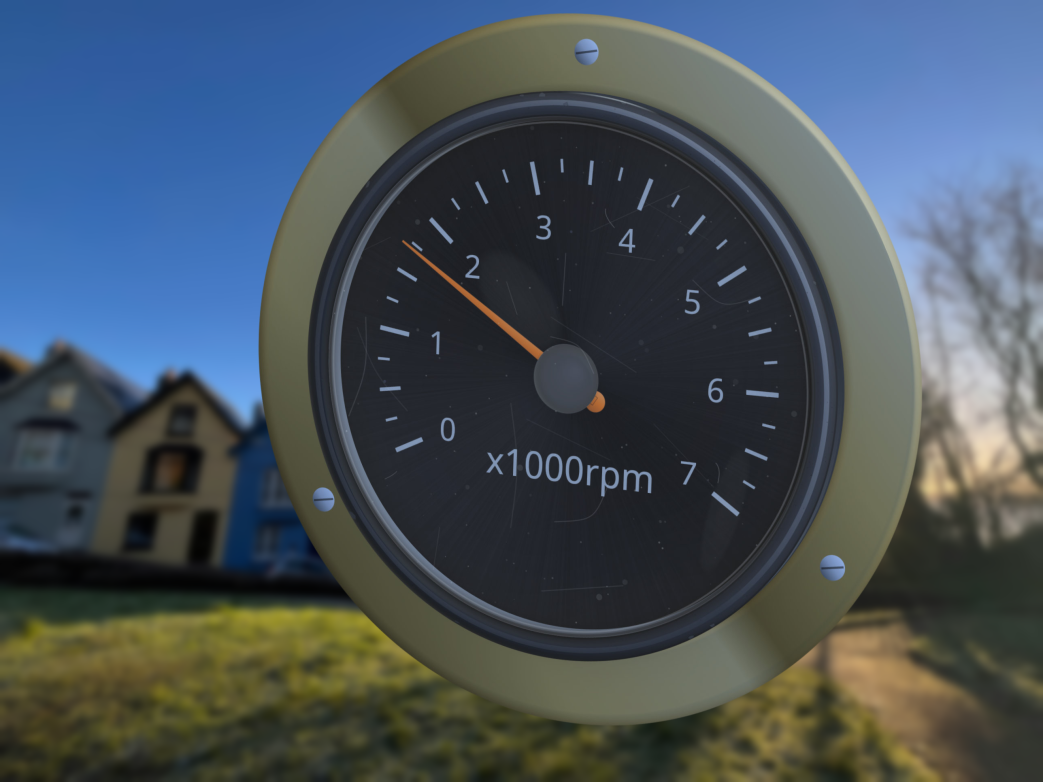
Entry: 1750
